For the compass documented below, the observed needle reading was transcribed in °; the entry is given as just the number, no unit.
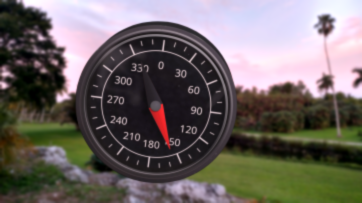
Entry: 155
